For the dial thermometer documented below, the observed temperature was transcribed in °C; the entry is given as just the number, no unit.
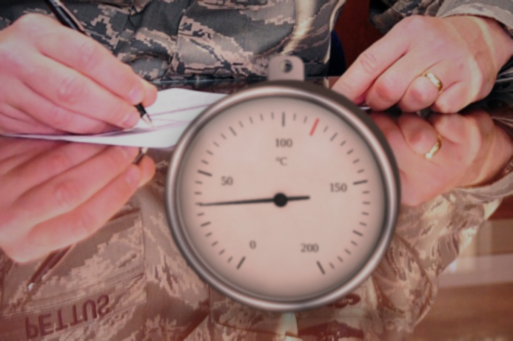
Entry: 35
